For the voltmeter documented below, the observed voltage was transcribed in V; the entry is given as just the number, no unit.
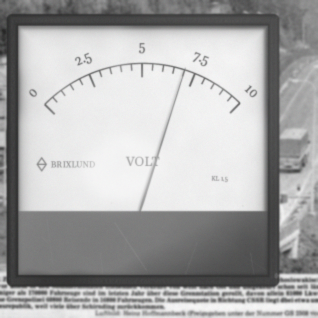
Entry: 7
